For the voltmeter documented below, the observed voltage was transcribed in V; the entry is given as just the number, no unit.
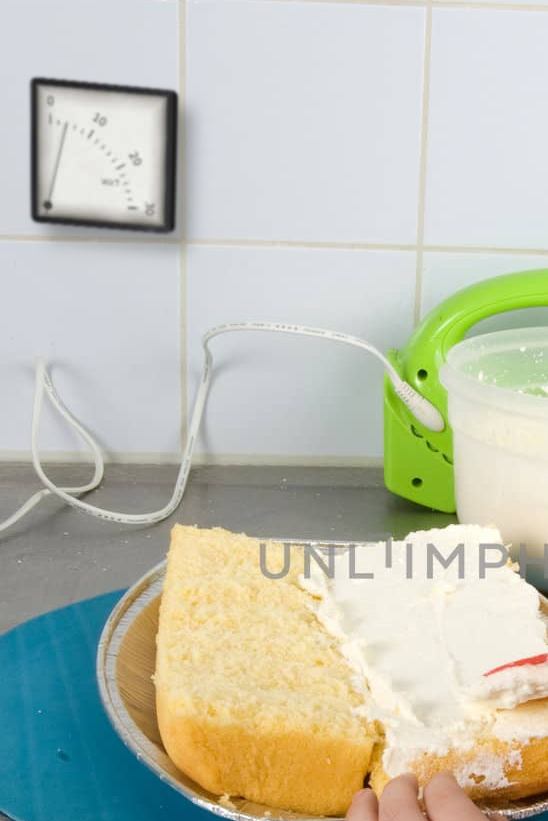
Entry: 4
